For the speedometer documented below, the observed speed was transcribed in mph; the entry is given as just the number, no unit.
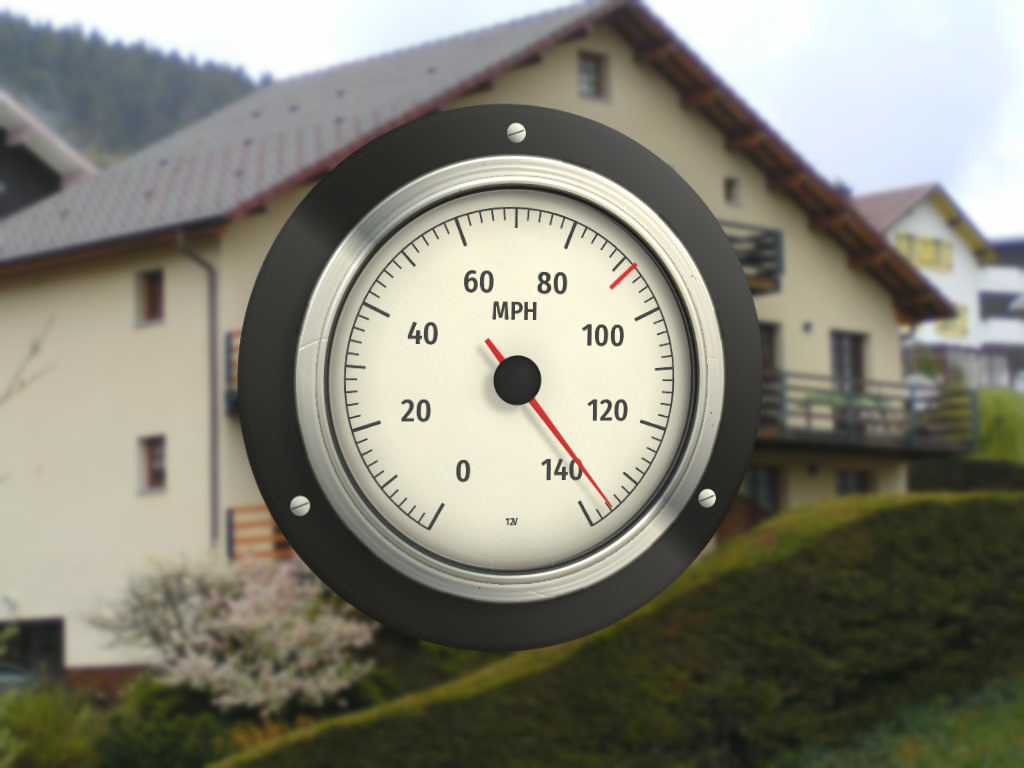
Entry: 136
